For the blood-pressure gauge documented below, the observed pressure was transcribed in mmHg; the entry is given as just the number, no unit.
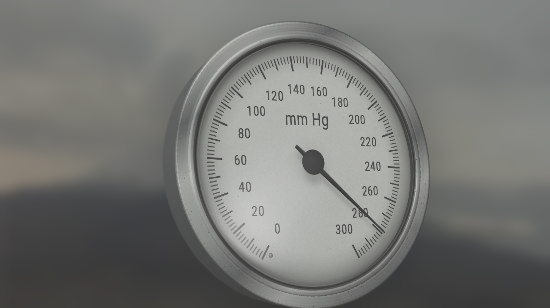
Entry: 280
